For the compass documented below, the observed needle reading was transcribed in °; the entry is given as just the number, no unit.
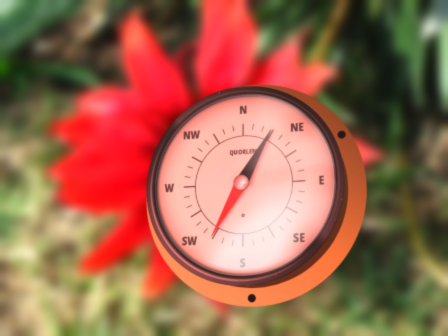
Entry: 210
